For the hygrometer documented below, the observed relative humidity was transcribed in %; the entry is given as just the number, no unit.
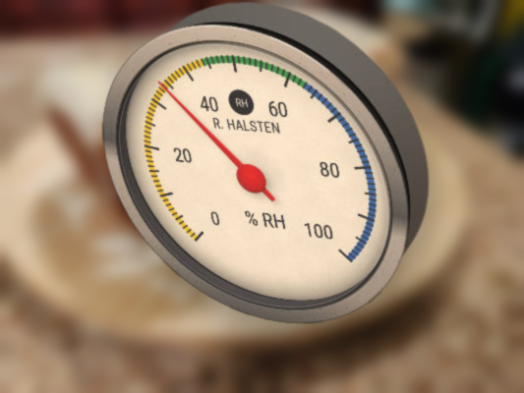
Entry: 35
